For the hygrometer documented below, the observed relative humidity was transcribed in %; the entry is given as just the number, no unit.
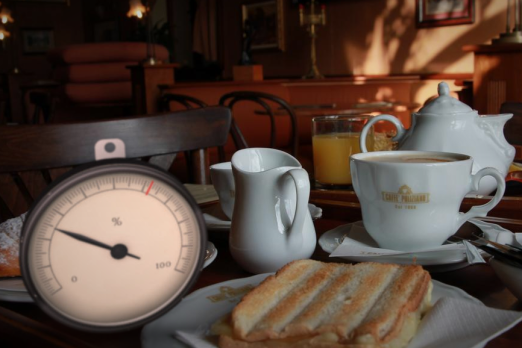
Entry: 25
